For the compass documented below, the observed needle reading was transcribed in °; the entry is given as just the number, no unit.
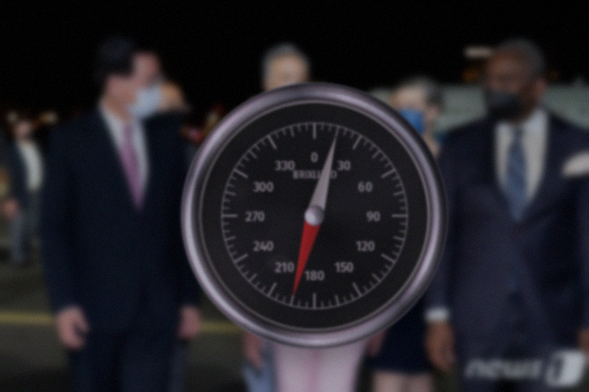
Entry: 195
